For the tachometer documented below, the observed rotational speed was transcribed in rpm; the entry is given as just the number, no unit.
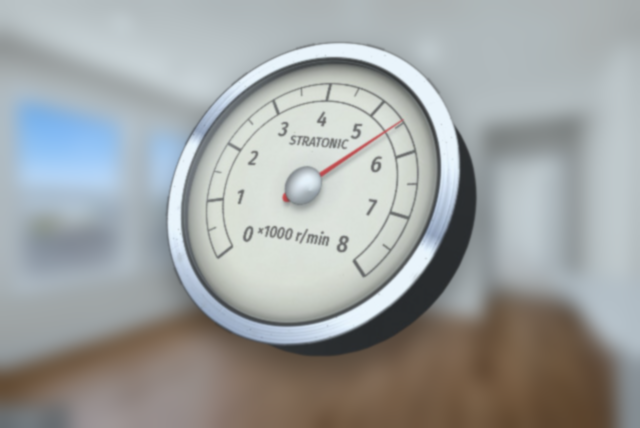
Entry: 5500
